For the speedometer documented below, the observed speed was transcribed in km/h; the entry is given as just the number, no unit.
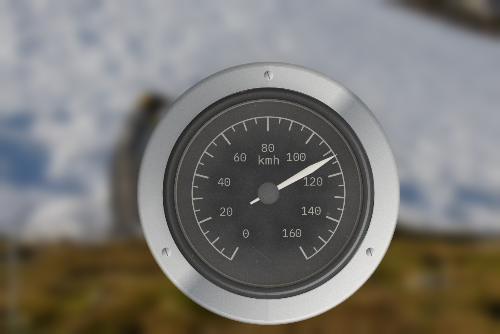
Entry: 112.5
